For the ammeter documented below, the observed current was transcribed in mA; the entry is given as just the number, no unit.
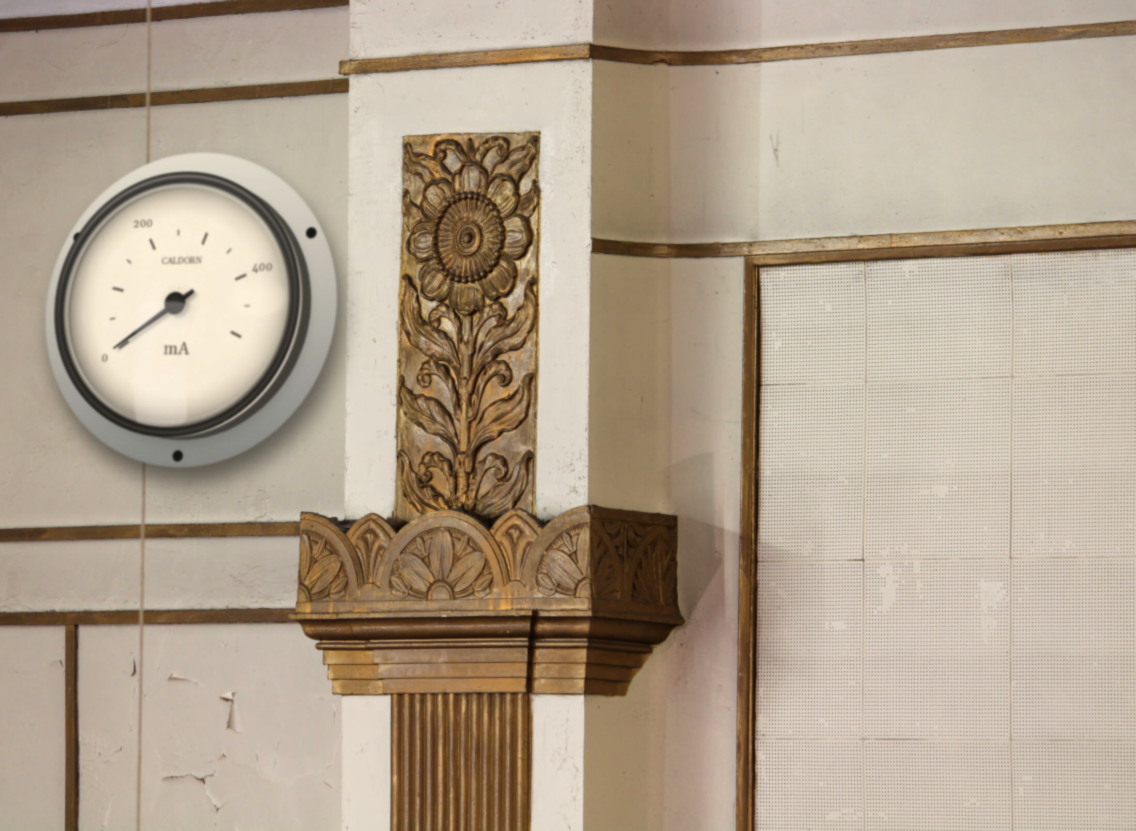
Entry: 0
